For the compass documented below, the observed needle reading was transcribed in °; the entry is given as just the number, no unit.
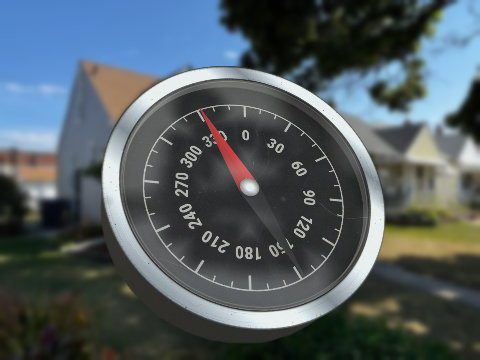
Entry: 330
